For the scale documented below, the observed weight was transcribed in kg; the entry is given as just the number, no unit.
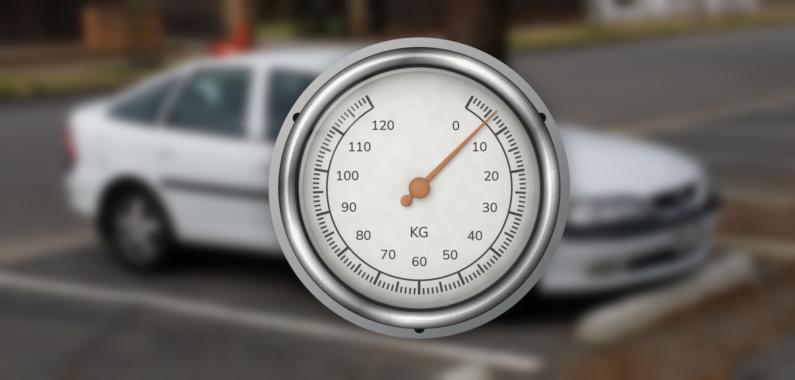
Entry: 6
